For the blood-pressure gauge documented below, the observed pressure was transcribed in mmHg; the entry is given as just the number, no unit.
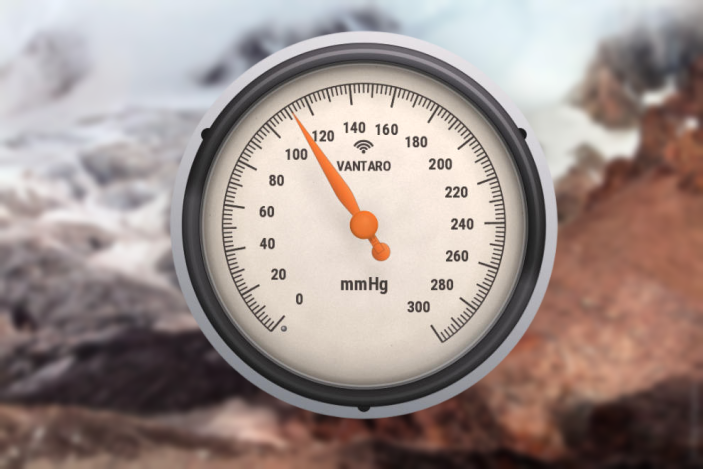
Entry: 112
